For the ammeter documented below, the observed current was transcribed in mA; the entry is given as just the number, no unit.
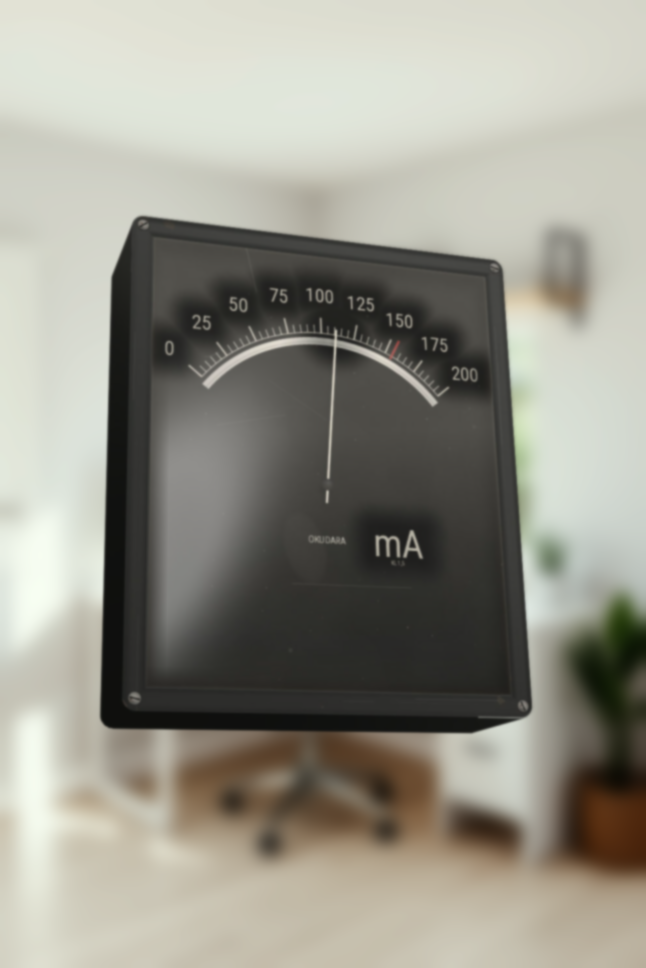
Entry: 110
